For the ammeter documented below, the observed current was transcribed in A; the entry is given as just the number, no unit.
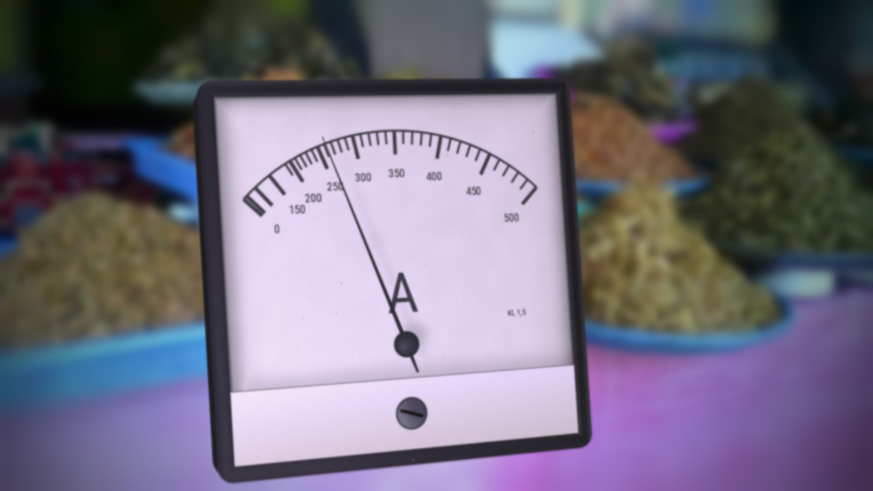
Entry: 260
